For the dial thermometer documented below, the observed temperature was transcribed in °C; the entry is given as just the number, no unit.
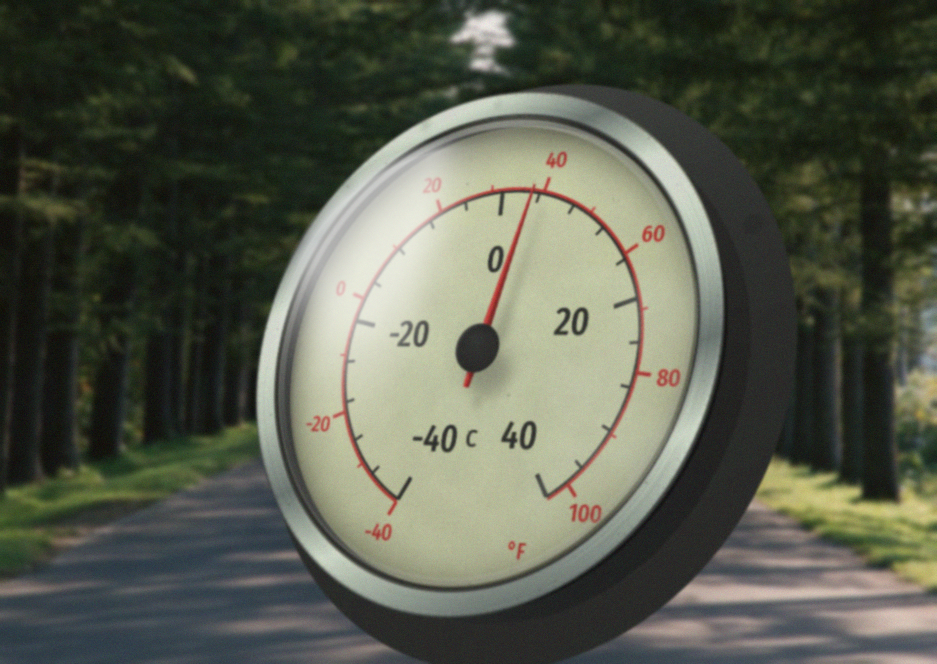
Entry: 4
